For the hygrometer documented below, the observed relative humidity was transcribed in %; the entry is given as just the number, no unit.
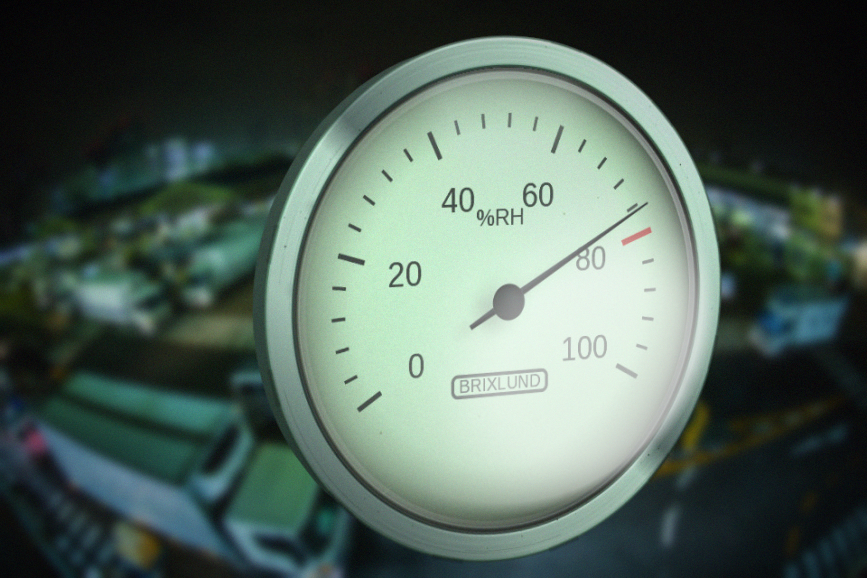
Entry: 76
